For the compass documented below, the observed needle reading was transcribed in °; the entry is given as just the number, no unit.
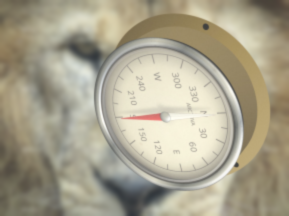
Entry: 180
